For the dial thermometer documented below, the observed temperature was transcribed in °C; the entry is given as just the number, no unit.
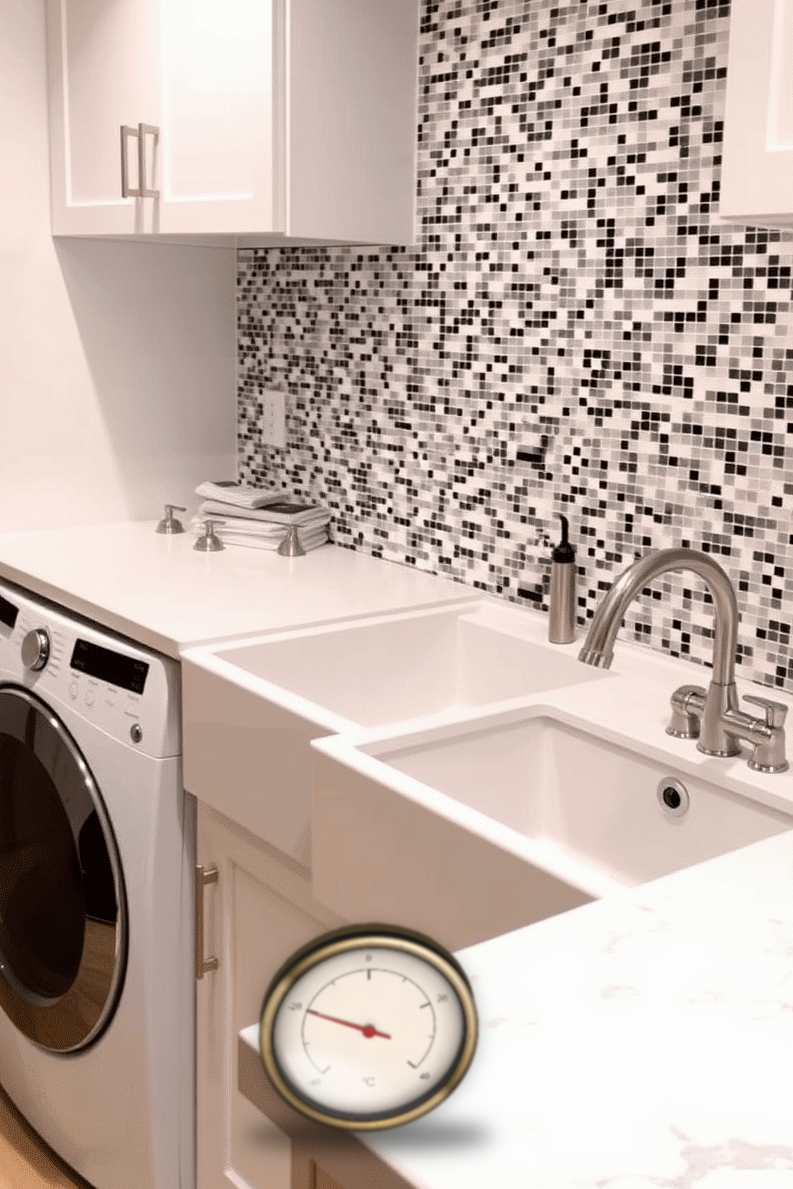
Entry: -20
